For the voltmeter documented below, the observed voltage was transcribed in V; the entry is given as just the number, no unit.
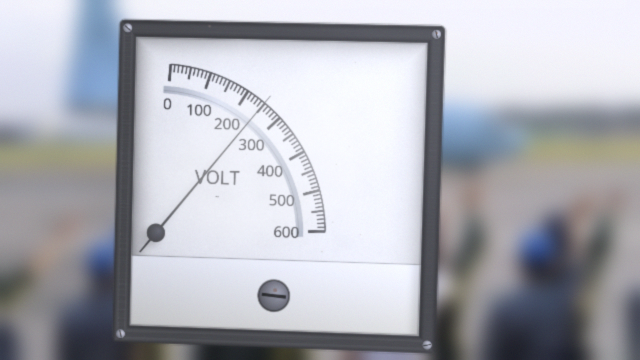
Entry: 250
